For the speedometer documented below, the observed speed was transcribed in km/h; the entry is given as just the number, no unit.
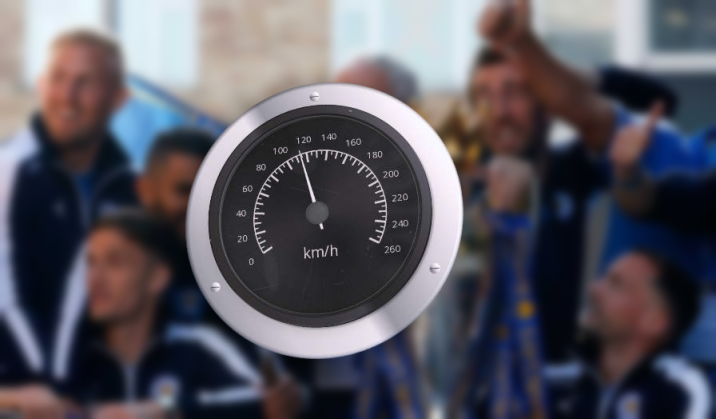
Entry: 115
